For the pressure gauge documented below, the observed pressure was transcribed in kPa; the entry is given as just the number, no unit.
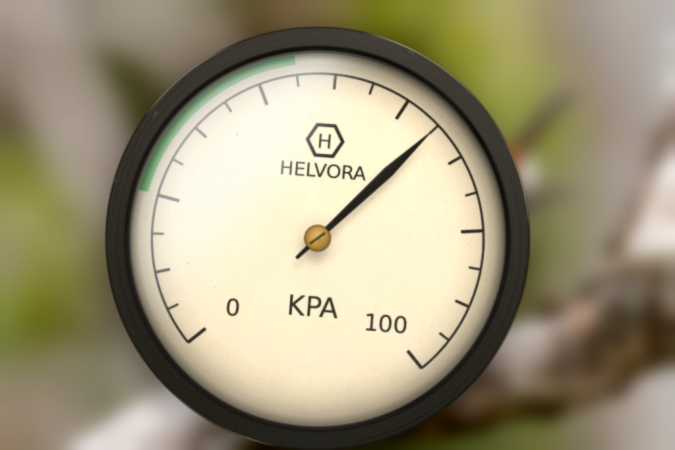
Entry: 65
